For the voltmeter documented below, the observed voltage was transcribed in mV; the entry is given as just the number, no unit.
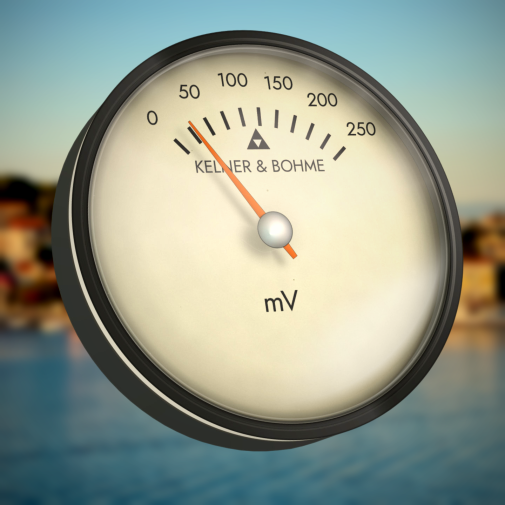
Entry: 25
